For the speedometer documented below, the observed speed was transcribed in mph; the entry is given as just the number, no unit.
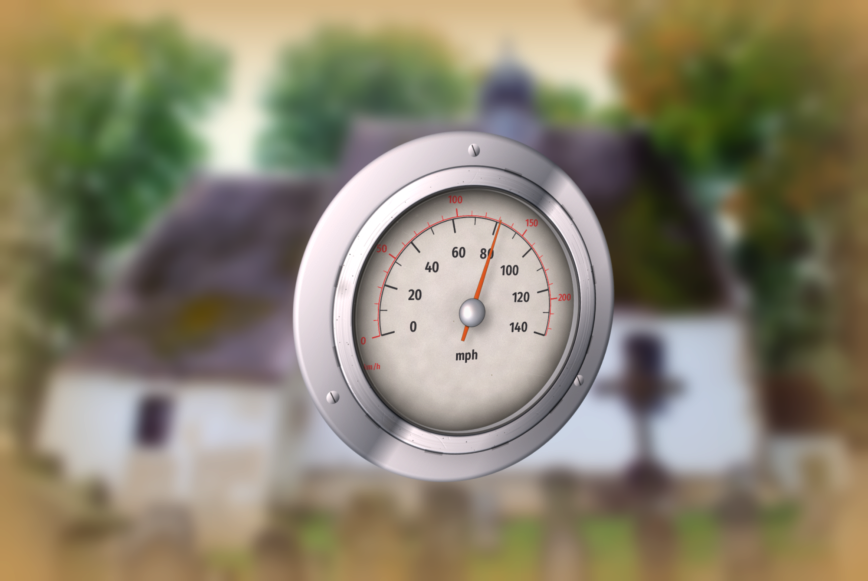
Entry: 80
